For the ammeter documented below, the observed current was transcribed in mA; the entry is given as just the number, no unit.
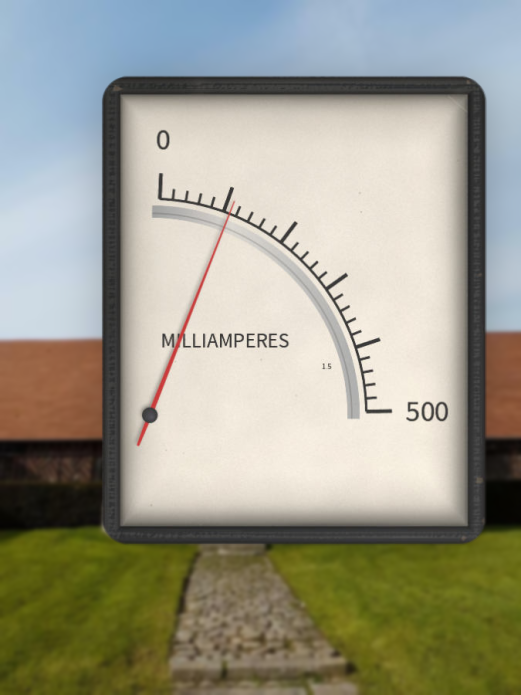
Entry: 110
